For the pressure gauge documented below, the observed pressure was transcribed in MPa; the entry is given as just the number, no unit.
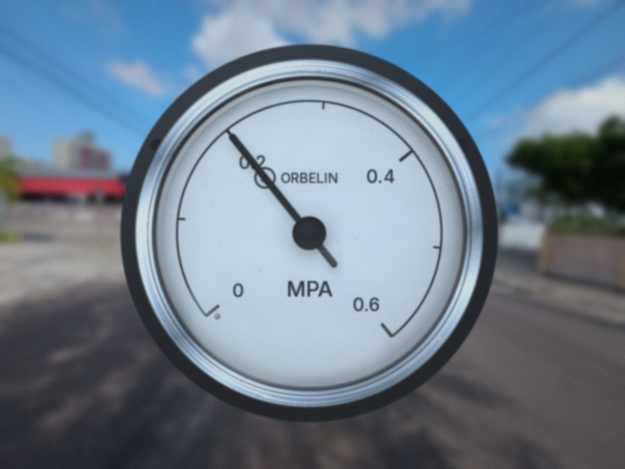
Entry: 0.2
